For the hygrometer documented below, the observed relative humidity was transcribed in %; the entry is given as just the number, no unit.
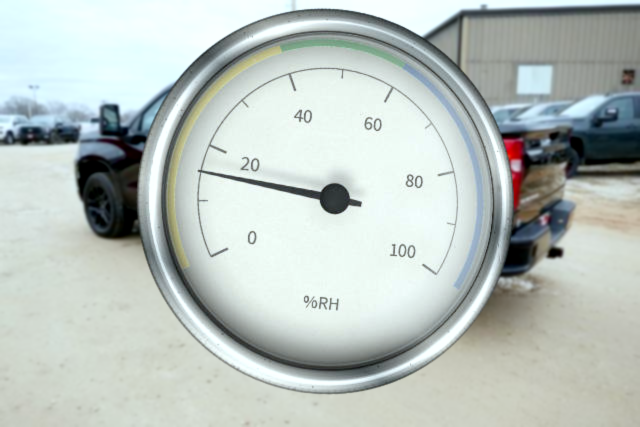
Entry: 15
